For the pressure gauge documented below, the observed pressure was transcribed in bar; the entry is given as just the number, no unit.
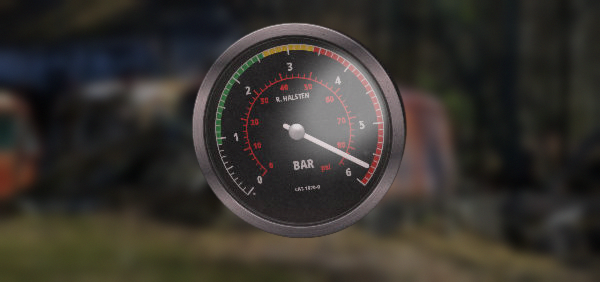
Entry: 5.7
